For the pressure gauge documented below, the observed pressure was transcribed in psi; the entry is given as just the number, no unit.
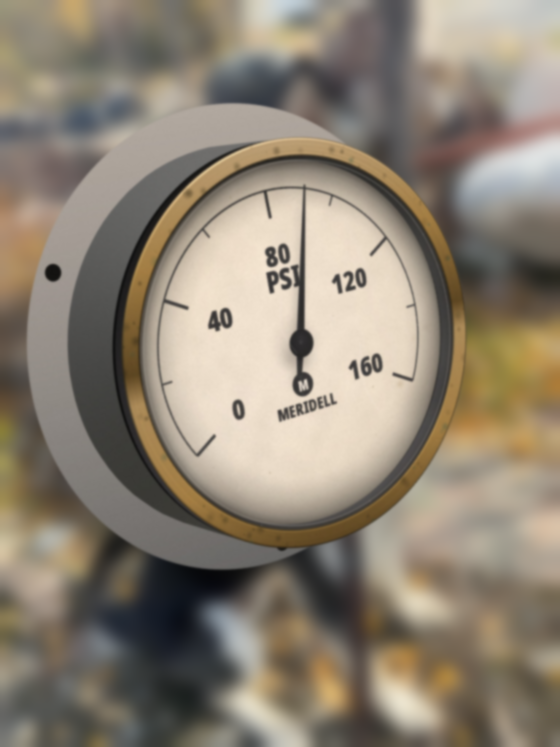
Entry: 90
